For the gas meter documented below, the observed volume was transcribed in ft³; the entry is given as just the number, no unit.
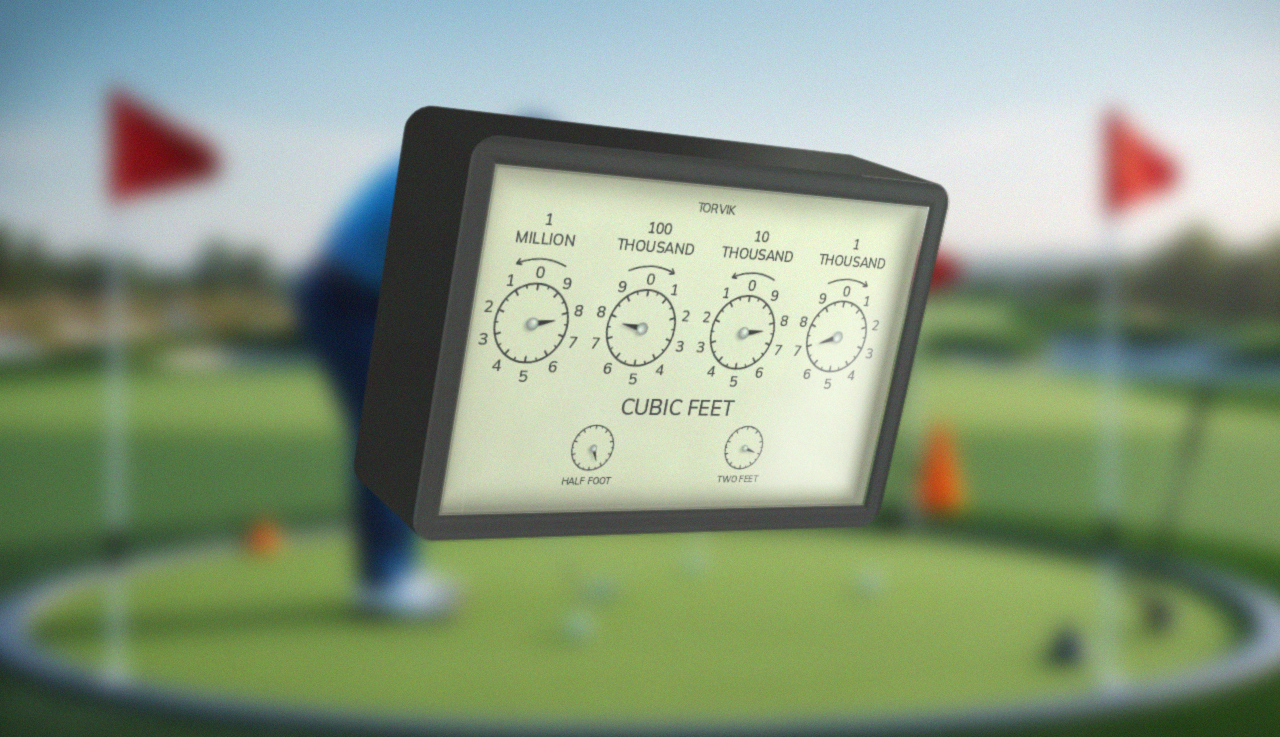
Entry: 777700
